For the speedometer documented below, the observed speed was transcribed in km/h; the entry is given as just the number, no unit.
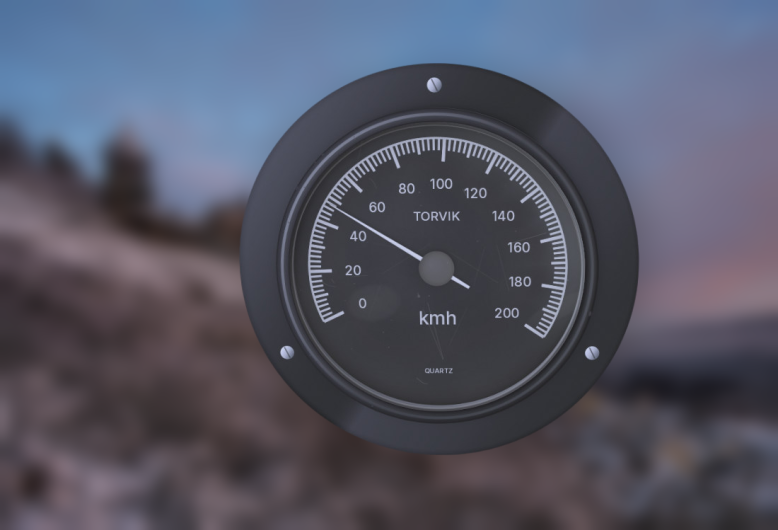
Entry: 48
